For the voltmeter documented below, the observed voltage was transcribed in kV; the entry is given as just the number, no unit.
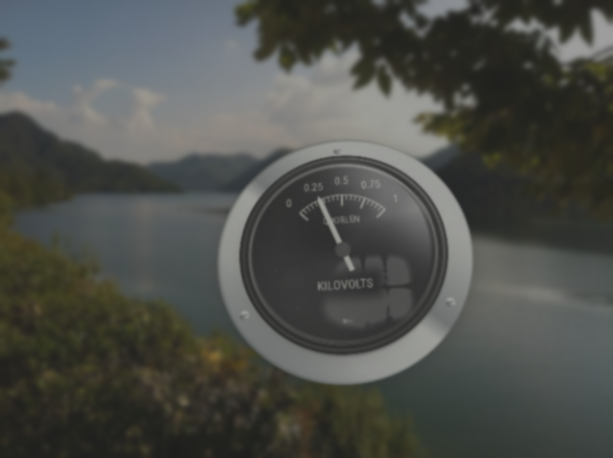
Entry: 0.25
